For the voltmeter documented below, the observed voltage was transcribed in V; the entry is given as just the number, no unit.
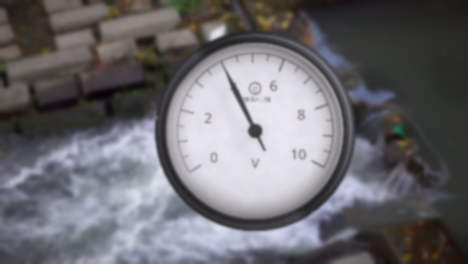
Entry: 4
